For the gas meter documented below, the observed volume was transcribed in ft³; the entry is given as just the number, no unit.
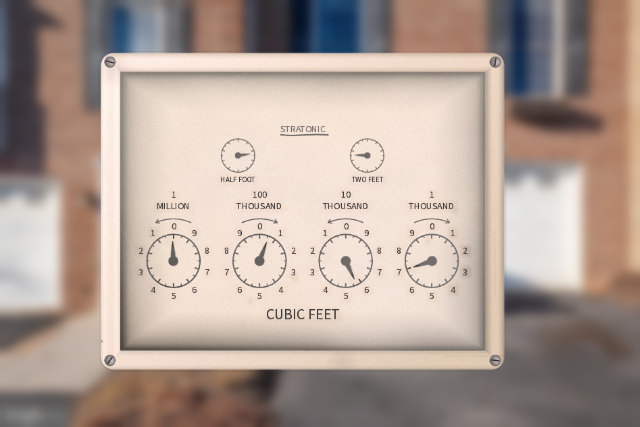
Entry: 5700
